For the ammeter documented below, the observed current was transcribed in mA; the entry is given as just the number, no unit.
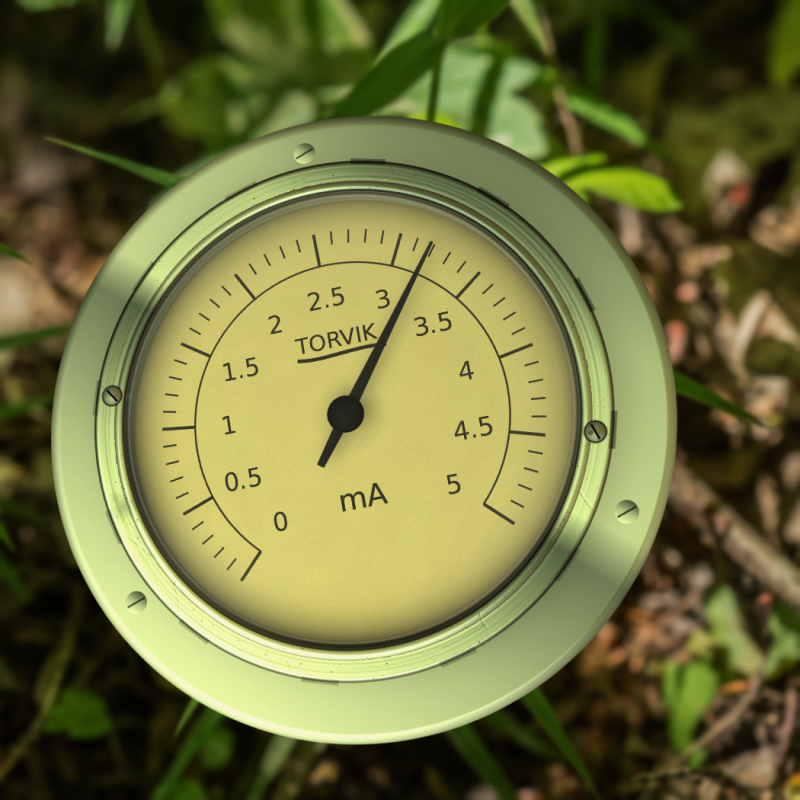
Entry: 3.2
